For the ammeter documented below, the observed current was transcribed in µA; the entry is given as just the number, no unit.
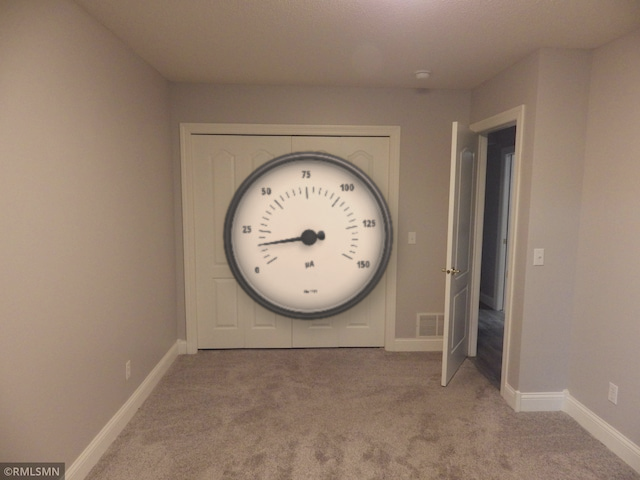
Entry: 15
